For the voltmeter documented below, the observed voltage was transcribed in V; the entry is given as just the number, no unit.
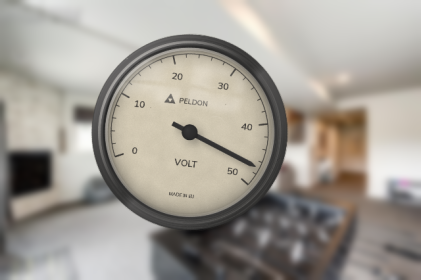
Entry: 47
